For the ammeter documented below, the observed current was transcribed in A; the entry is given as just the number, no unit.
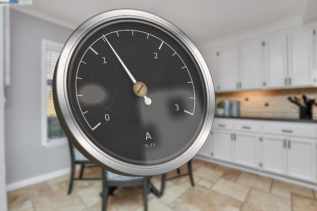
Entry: 1.2
